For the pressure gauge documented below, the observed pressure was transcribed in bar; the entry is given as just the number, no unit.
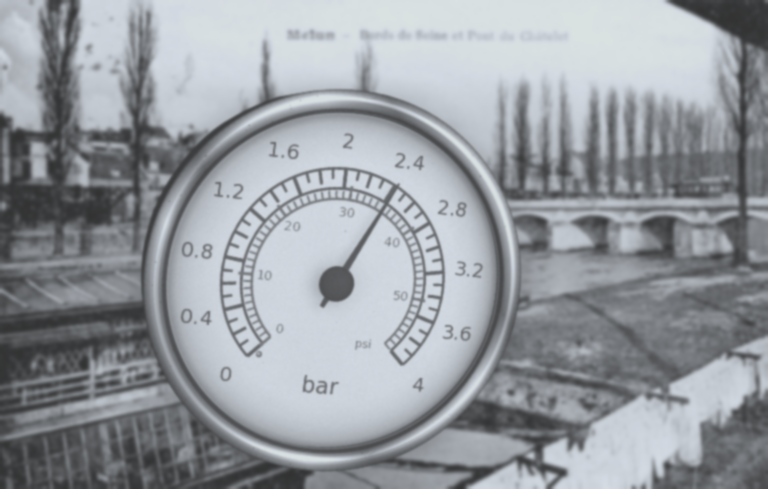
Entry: 2.4
